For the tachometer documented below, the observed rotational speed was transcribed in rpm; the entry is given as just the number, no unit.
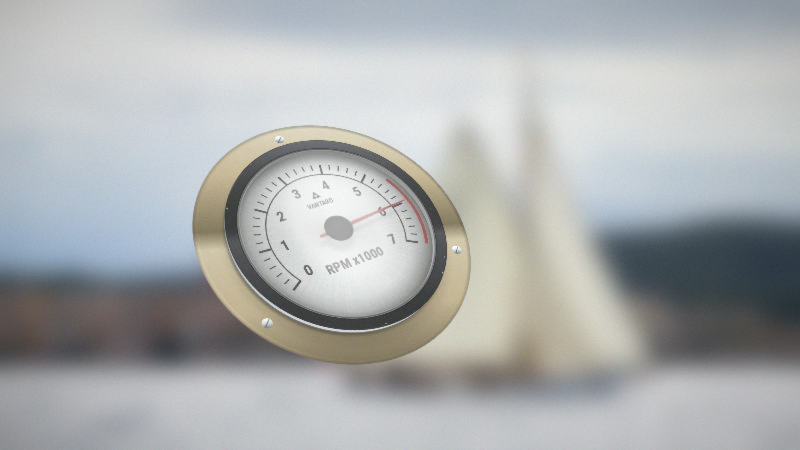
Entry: 6000
